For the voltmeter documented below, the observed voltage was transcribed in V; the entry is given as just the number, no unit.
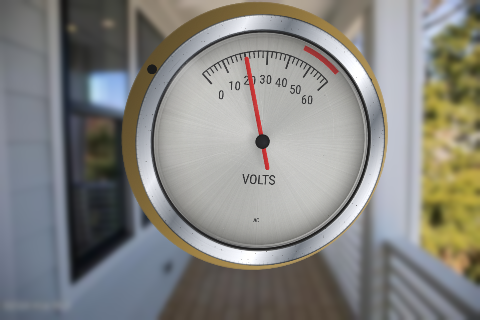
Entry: 20
